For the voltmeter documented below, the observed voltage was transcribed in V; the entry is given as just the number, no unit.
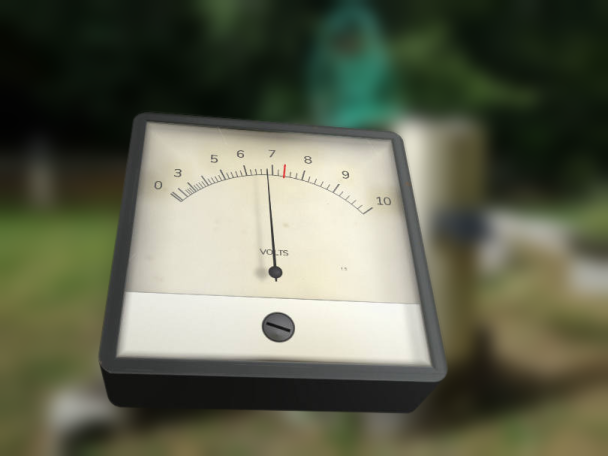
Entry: 6.8
